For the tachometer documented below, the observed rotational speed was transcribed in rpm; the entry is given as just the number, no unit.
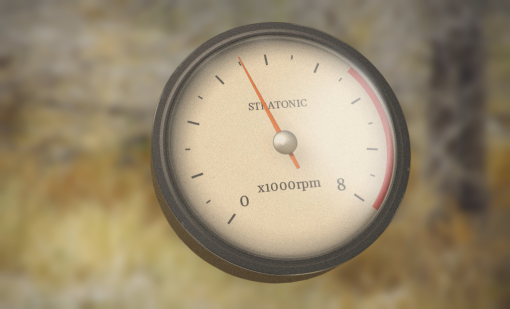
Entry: 3500
